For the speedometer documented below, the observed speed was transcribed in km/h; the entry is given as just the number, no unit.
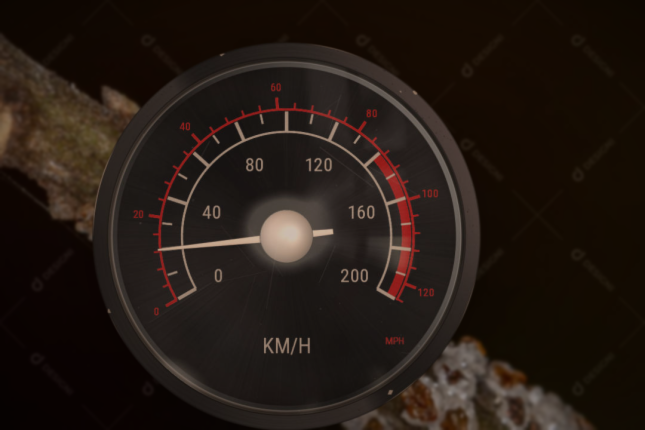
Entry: 20
